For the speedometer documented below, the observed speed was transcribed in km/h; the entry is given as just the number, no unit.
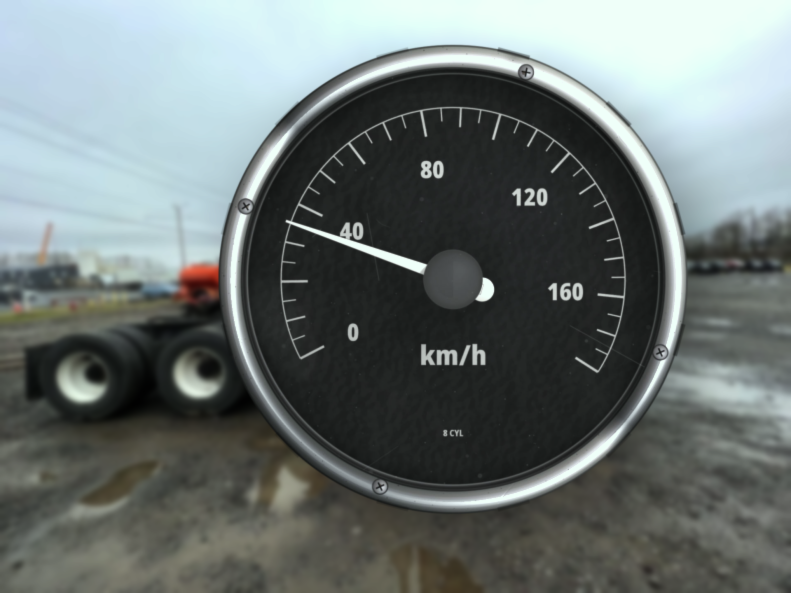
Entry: 35
